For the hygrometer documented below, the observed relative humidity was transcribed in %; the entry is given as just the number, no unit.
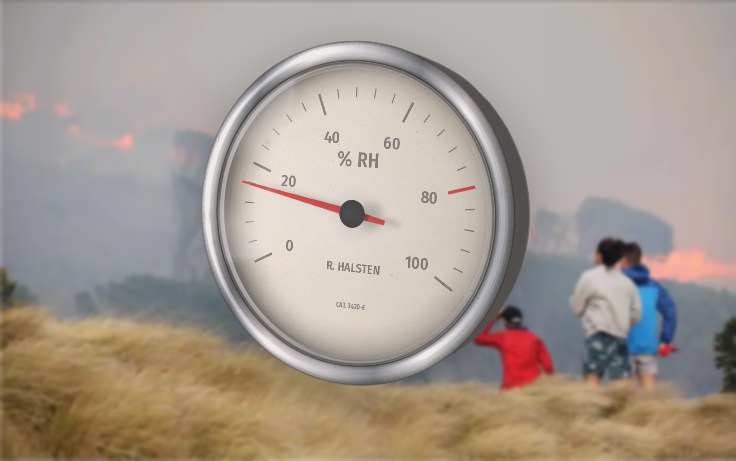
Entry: 16
